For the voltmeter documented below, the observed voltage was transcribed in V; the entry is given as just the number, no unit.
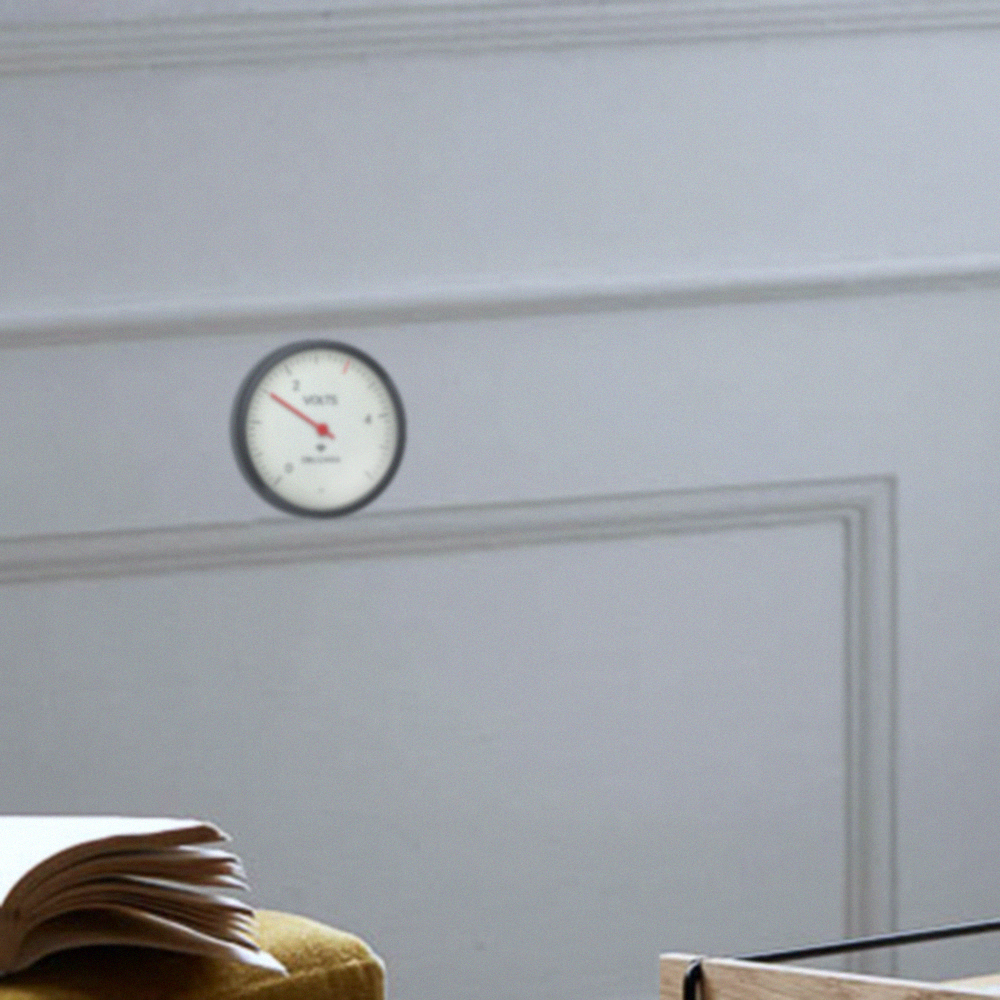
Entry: 1.5
